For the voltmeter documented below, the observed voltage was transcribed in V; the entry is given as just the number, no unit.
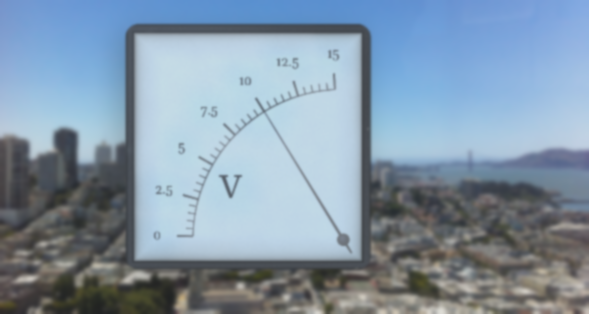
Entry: 10
